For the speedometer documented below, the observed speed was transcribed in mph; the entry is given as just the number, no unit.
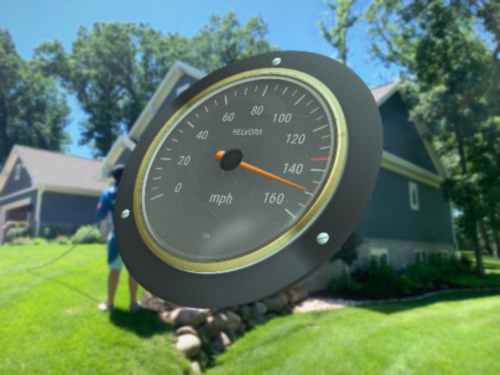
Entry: 150
